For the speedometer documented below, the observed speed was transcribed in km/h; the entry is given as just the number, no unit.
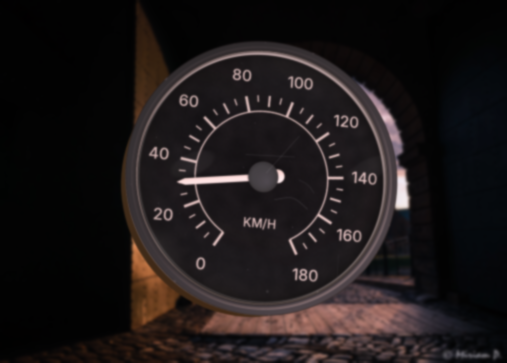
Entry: 30
